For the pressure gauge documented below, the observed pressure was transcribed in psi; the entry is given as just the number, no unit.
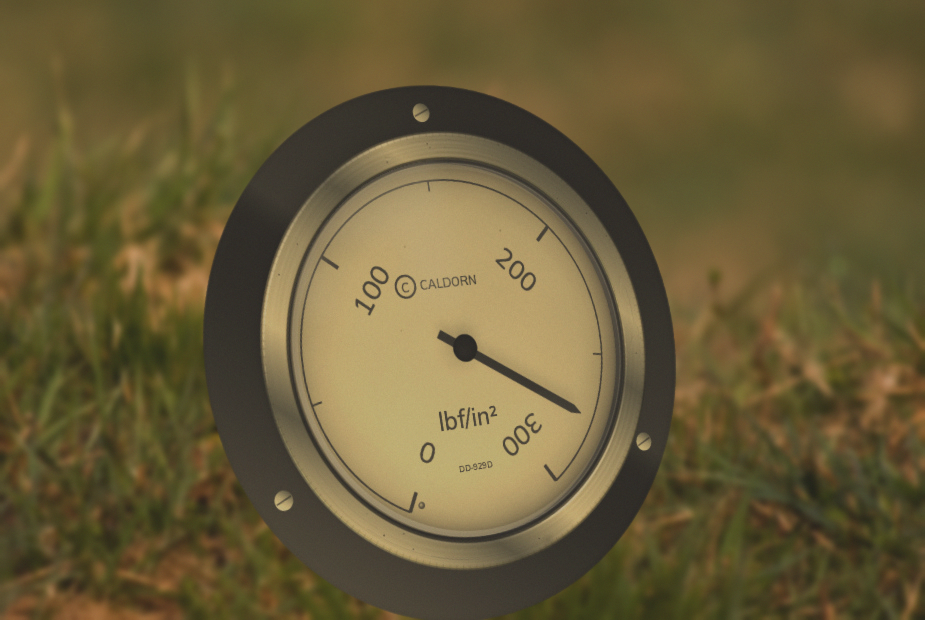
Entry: 275
